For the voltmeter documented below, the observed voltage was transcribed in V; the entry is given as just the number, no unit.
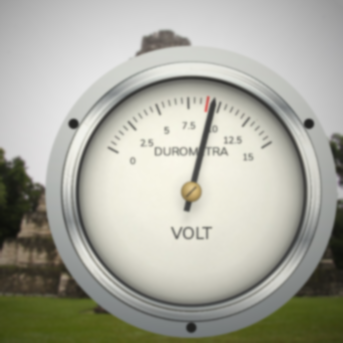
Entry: 9.5
